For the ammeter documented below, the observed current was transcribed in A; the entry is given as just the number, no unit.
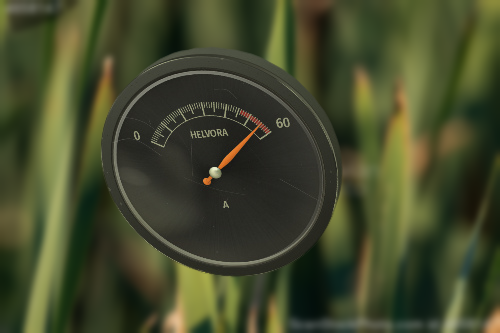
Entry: 55
